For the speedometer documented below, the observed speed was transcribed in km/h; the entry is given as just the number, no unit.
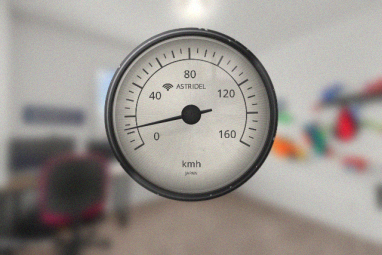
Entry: 12.5
